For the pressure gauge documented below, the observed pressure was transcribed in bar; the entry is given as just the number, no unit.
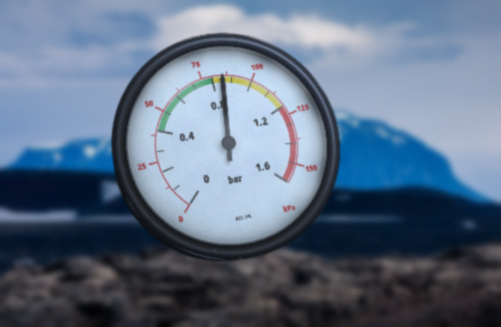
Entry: 0.85
